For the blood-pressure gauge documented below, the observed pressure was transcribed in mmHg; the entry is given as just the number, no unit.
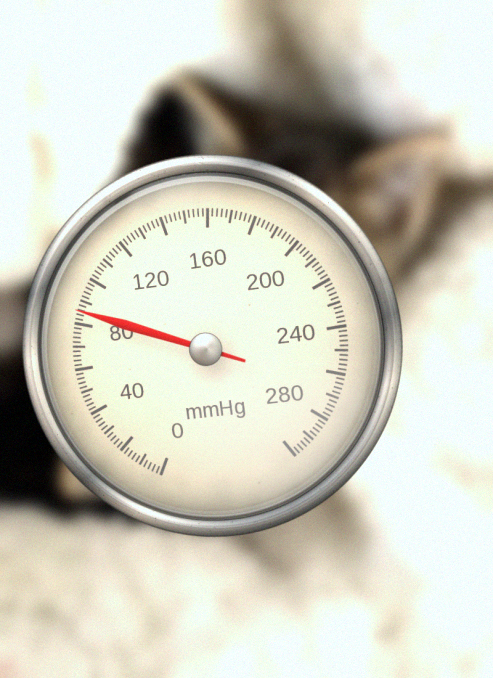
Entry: 86
